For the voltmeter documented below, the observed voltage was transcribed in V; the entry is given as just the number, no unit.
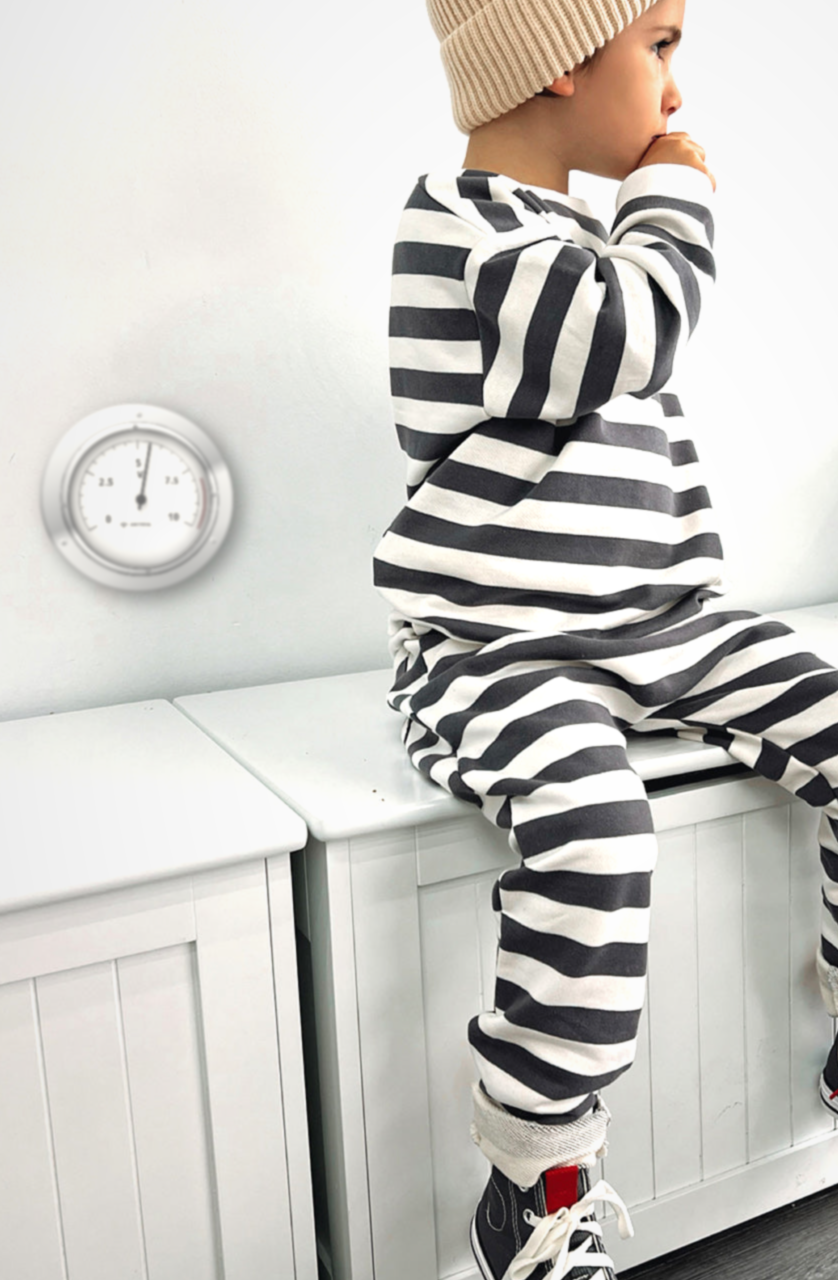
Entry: 5.5
